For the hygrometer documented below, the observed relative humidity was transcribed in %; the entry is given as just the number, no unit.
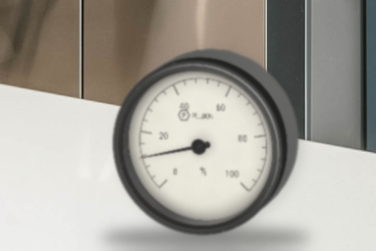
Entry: 12
